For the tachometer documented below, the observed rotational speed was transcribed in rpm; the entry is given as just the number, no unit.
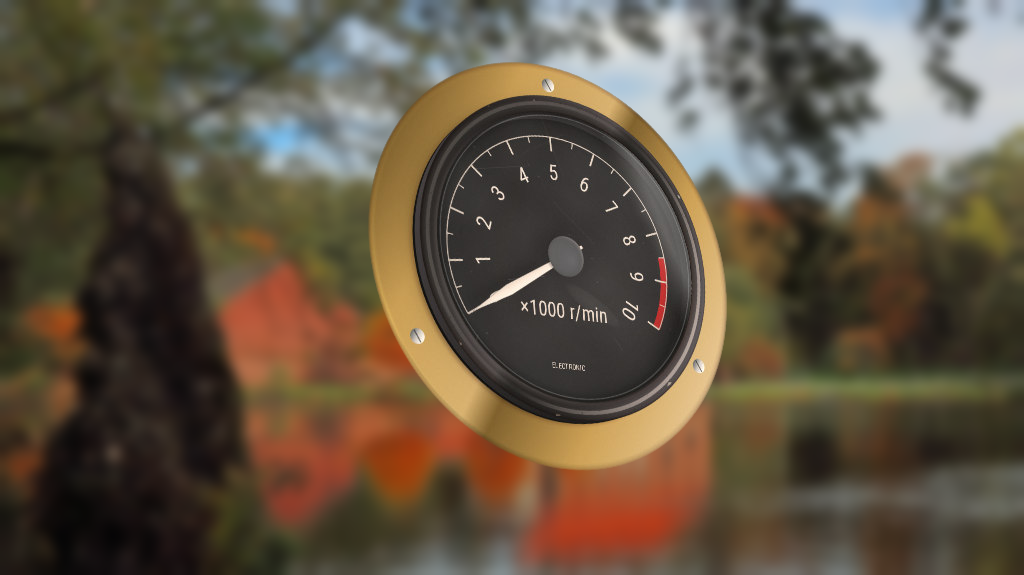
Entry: 0
